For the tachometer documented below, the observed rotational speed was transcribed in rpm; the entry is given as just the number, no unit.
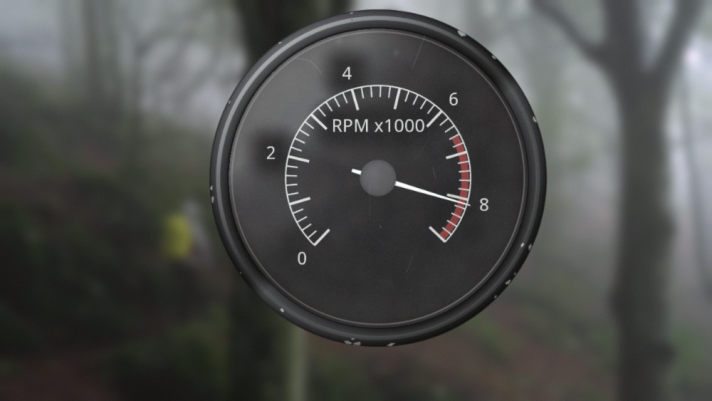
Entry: 8100
